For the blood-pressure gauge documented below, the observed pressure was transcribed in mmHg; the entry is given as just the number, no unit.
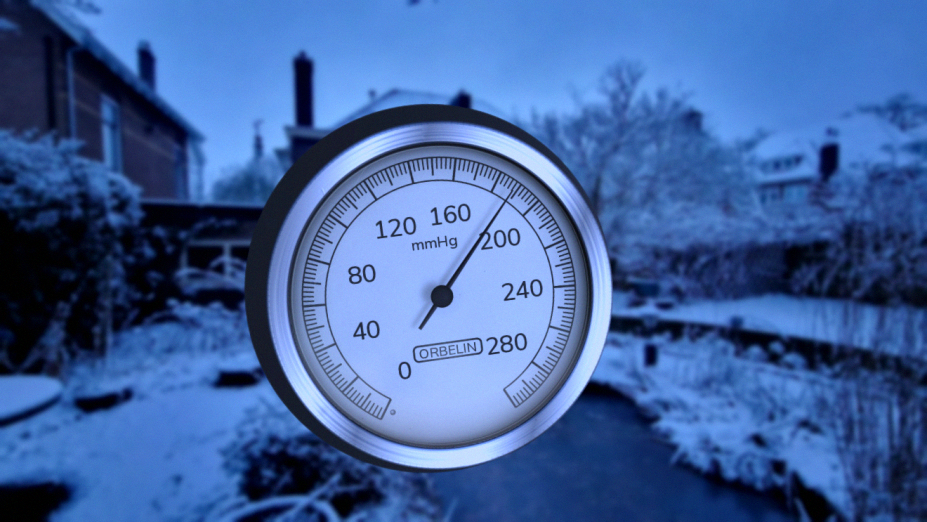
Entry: 188
